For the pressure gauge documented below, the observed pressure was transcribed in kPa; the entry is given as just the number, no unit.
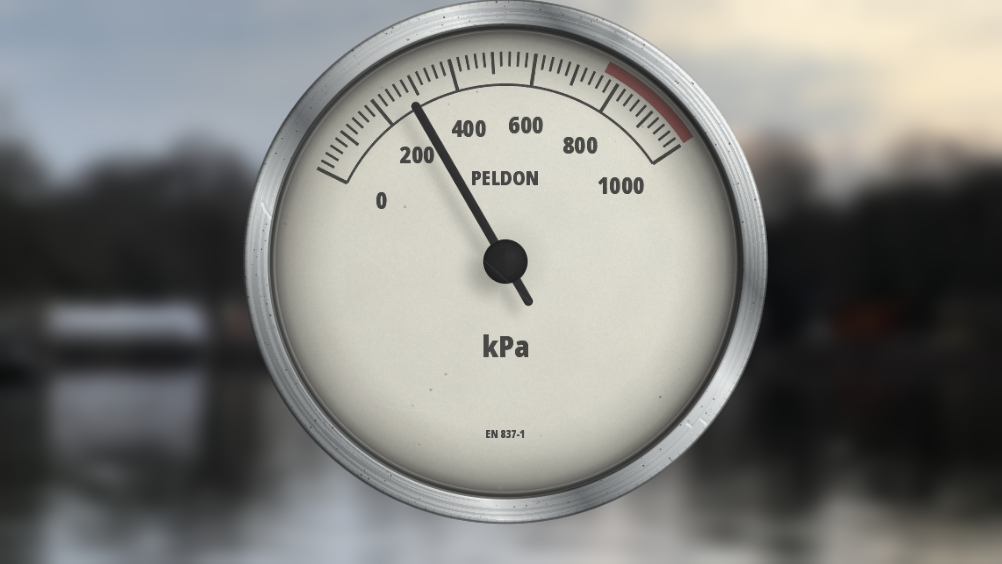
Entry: 280
